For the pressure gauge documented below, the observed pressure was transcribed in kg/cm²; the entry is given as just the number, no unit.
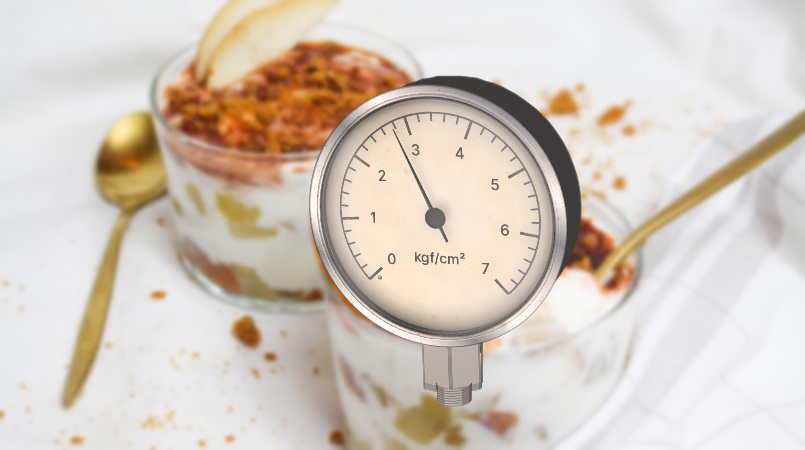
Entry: 2.8
